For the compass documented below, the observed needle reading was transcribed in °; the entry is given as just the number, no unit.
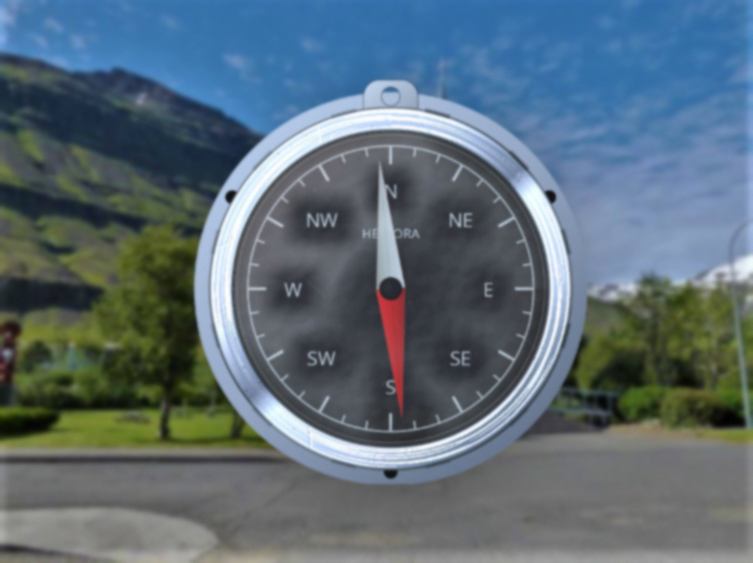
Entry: 175
